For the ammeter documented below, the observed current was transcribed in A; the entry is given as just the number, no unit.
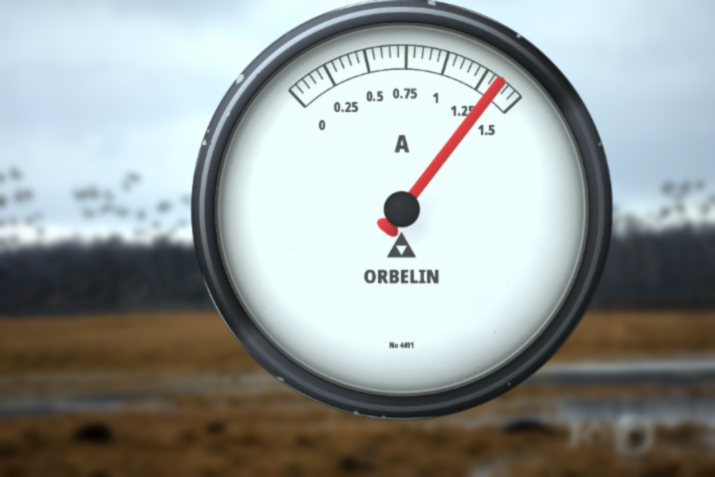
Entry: 1.35
